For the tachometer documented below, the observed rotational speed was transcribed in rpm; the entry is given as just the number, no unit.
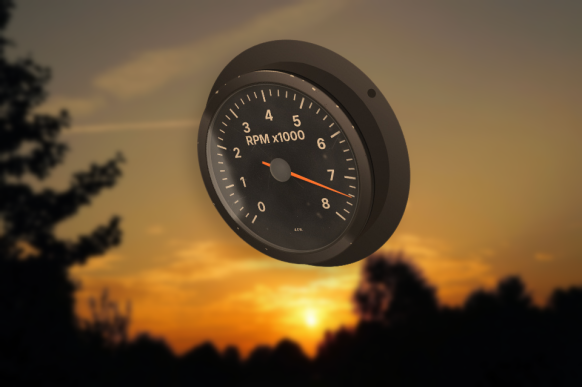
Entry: 7400
